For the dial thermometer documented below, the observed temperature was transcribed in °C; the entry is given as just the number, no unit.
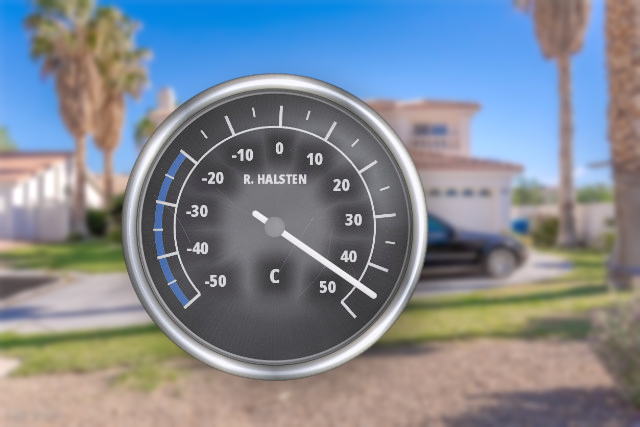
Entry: 45
